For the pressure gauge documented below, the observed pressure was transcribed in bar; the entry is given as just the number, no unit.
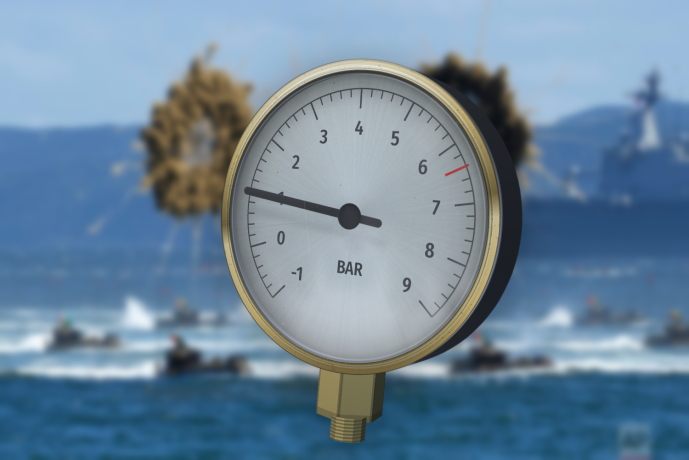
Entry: 1
